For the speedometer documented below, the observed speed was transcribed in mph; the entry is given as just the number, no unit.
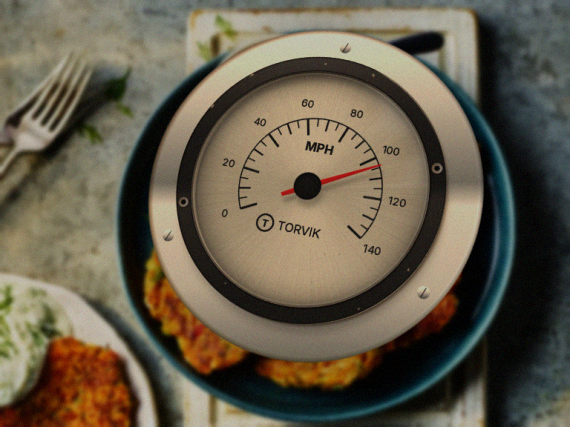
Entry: 105
